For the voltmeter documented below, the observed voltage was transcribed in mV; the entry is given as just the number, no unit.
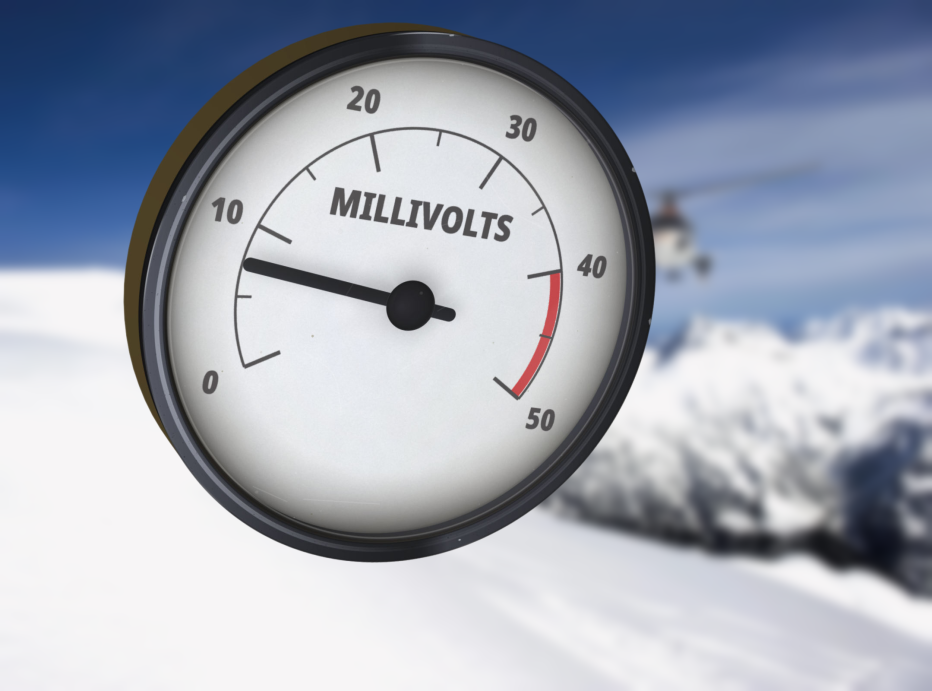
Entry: 7.5
